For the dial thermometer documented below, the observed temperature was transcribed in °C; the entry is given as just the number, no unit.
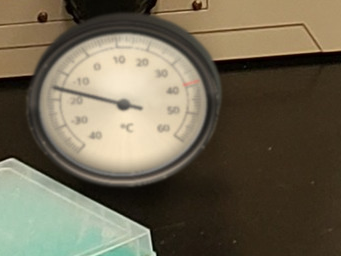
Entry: -15
